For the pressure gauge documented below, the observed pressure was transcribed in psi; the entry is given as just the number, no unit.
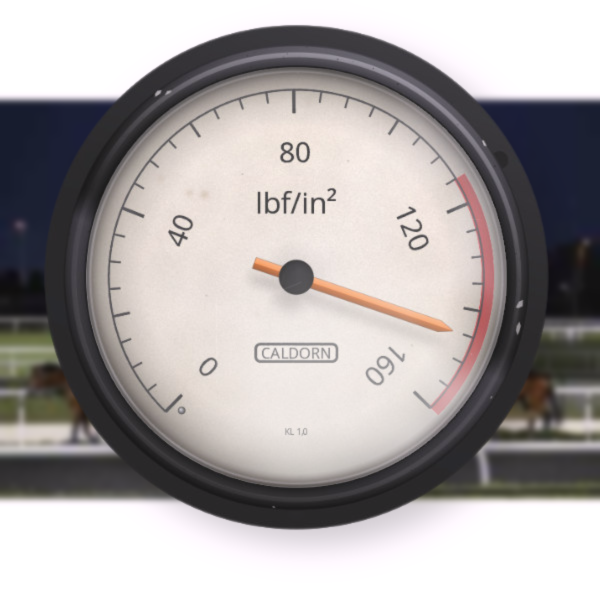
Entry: 145
